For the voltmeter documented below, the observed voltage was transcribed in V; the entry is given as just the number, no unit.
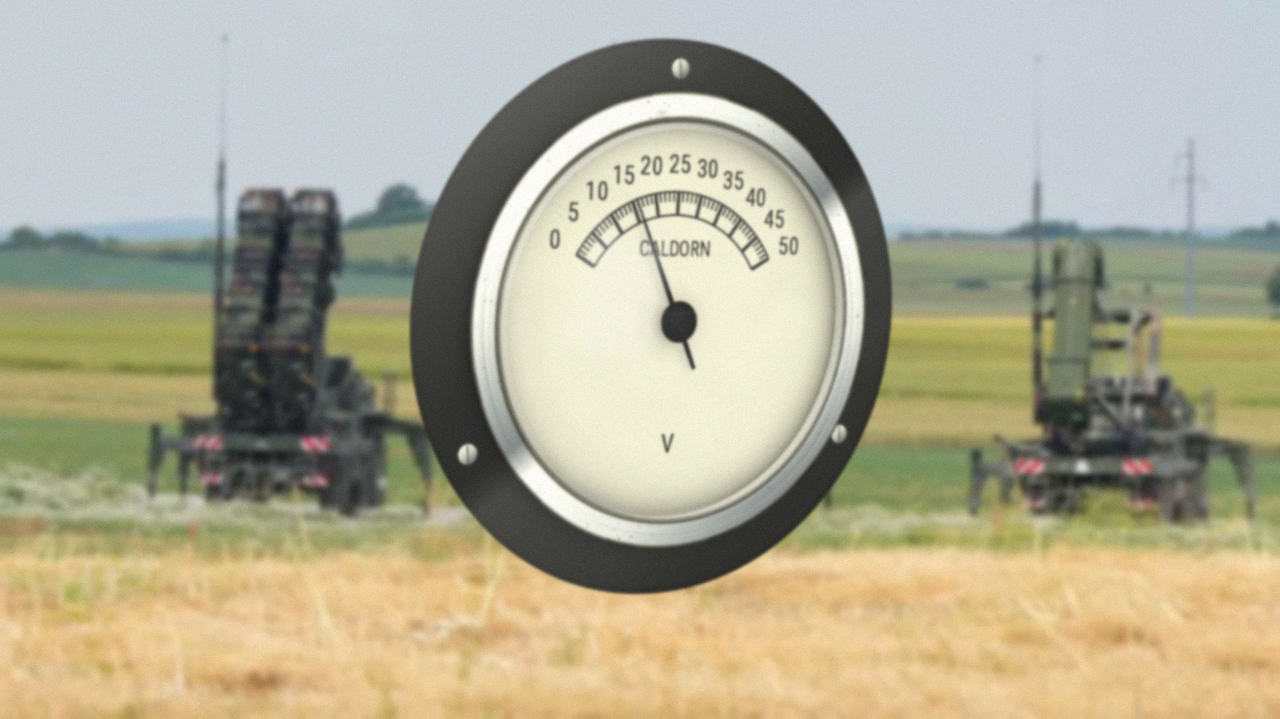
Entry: 15
